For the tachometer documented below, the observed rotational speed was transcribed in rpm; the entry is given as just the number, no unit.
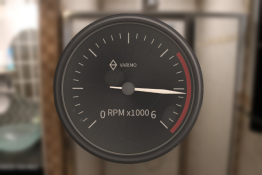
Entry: 5100
